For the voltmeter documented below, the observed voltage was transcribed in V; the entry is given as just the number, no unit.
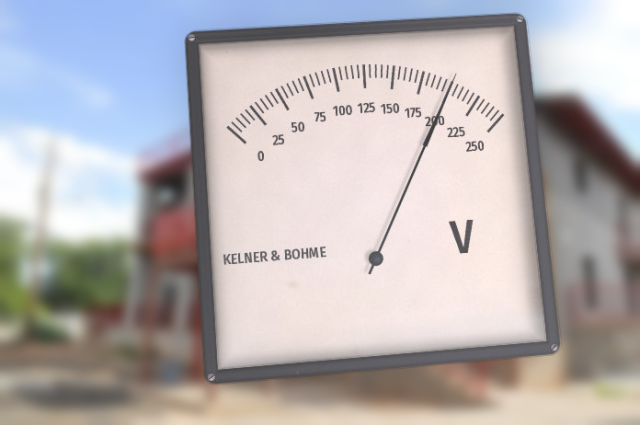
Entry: 200
